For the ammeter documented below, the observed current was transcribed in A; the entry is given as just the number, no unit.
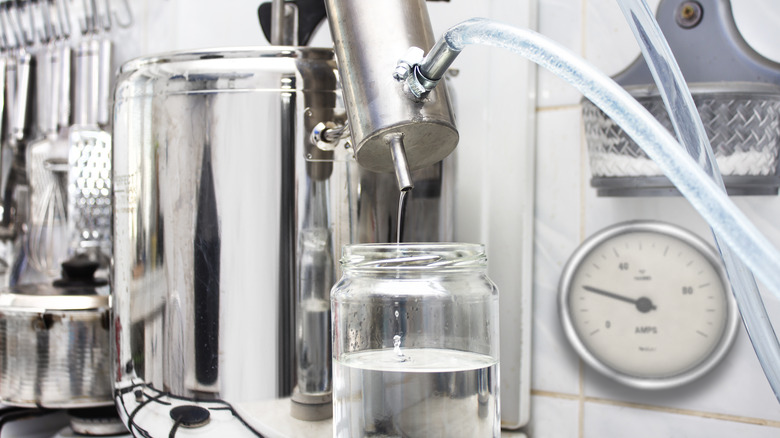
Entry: 20
